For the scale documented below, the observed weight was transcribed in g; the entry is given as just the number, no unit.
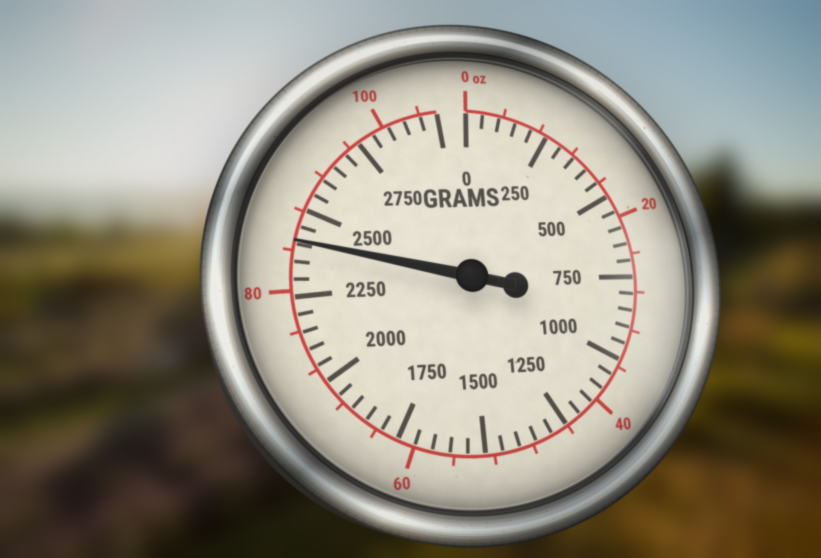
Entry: 2400
